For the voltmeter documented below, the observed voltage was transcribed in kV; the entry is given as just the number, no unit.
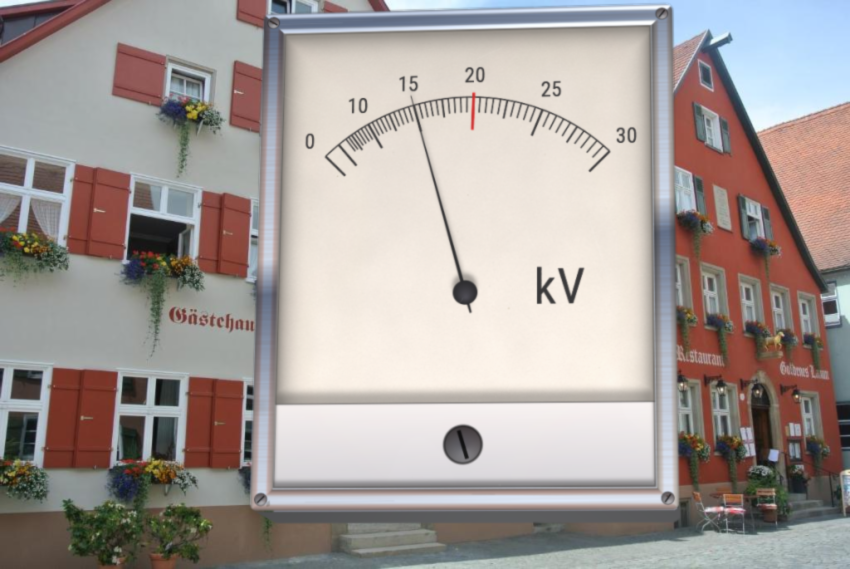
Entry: 15
